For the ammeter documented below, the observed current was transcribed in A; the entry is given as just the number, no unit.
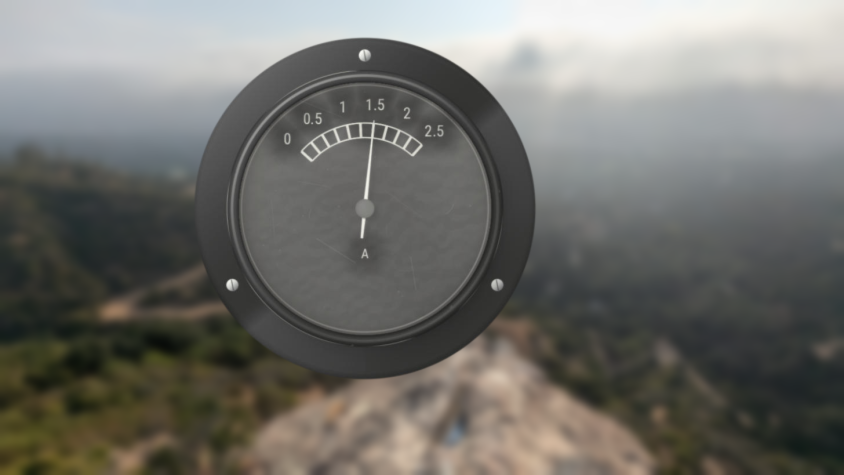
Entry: 1.5
